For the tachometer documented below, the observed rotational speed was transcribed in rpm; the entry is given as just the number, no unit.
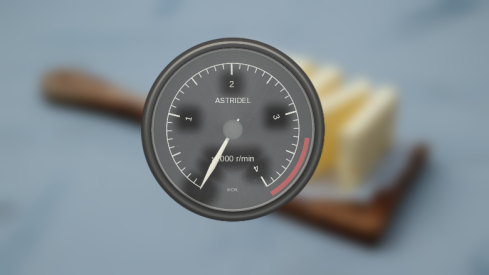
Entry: 0
